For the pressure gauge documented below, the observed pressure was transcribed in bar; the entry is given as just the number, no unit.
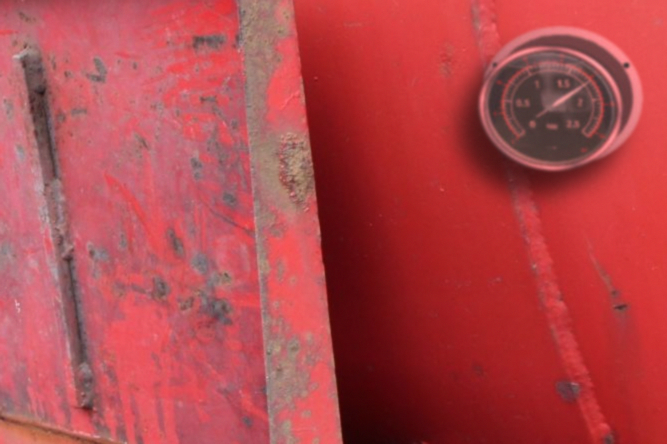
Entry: 1.75
